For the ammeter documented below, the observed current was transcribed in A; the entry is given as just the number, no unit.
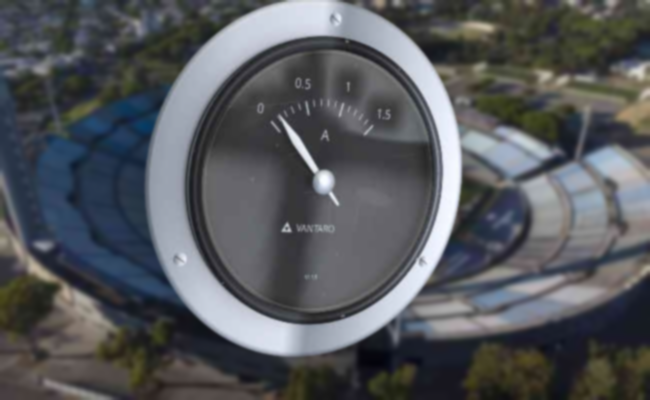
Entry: 0.1
